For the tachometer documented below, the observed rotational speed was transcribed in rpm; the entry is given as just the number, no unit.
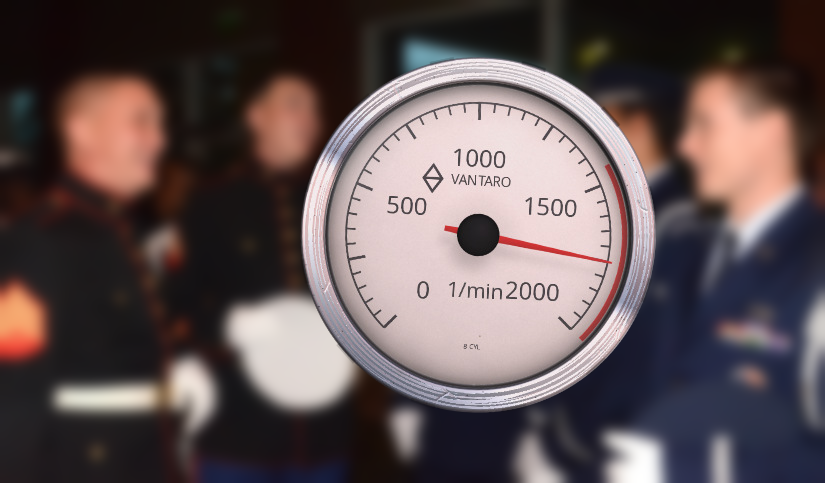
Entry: 1750
